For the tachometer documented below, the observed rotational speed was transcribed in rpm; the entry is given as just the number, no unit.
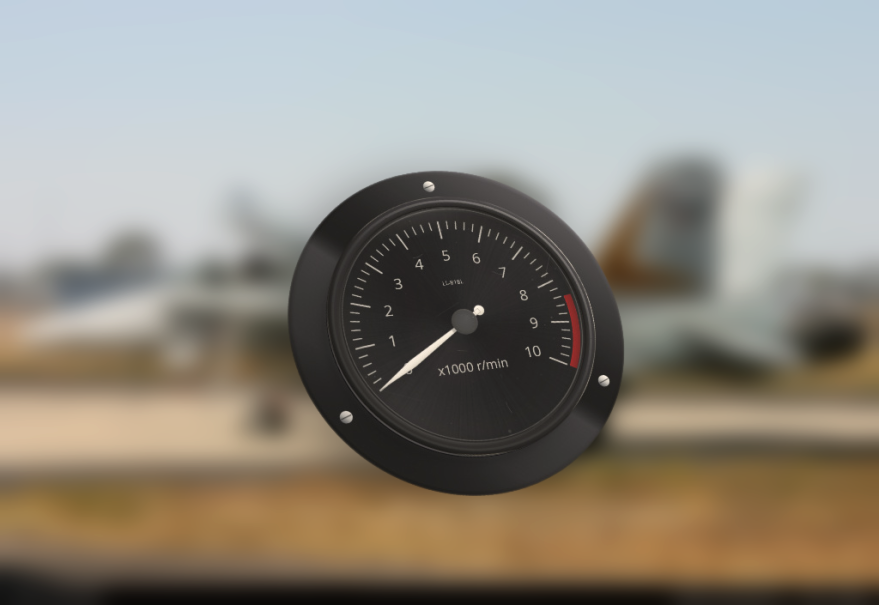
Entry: 0
